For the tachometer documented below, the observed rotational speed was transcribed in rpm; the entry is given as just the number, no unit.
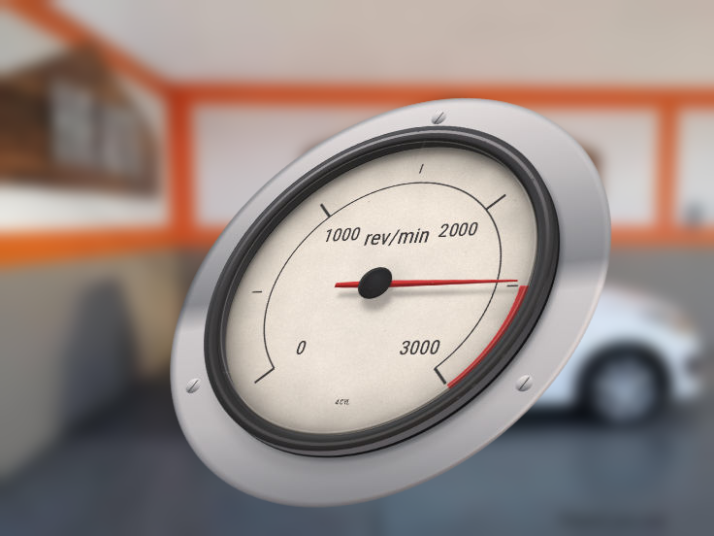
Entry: 2500
